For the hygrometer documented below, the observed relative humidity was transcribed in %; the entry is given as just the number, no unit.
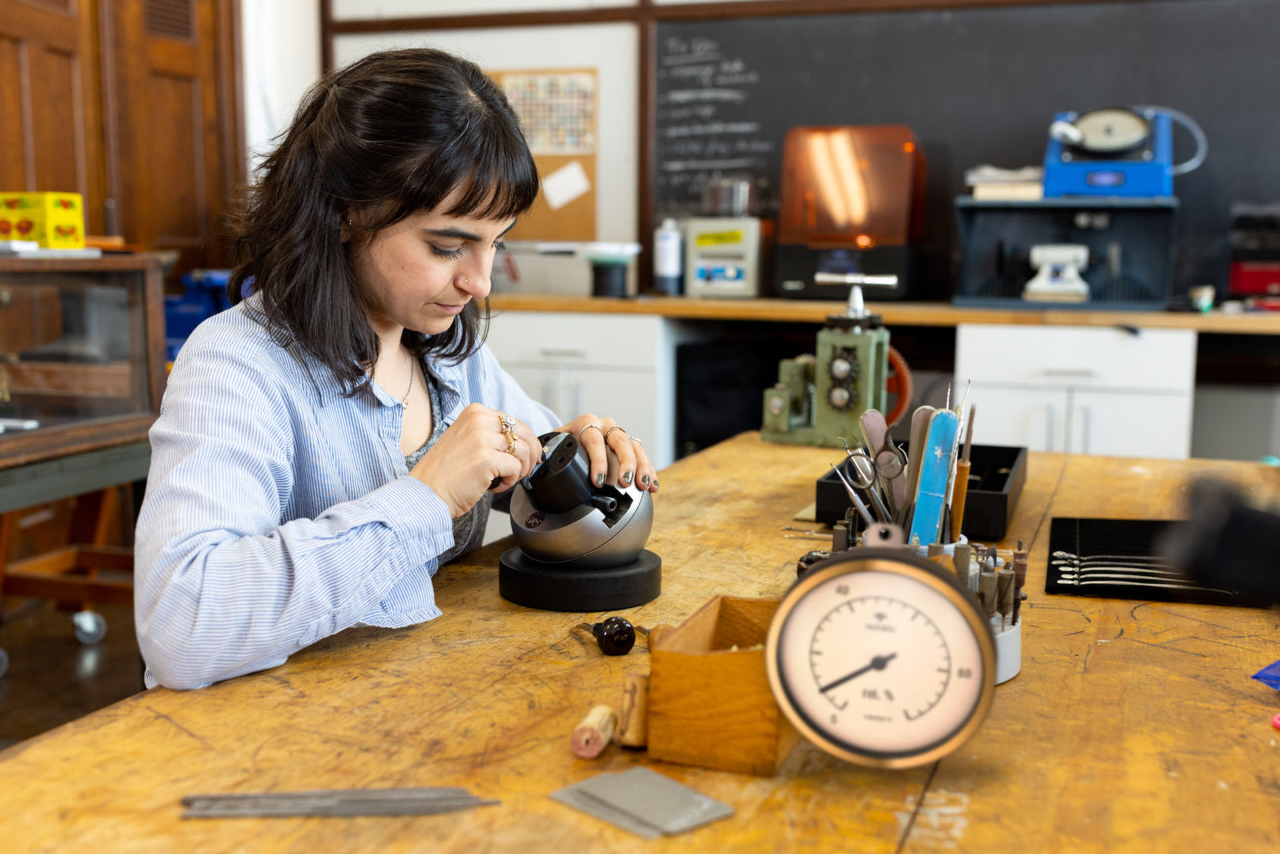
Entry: 8
